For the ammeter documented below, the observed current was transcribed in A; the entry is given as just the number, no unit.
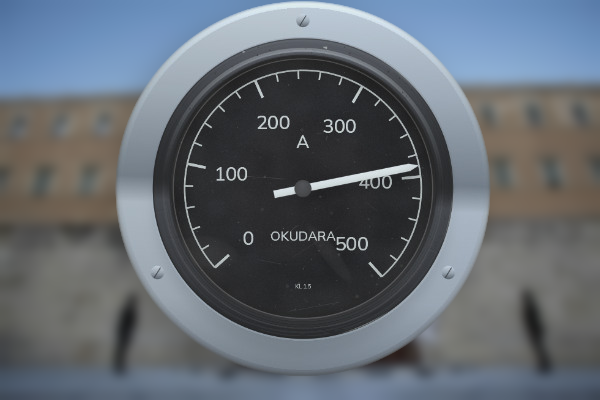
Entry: 390
